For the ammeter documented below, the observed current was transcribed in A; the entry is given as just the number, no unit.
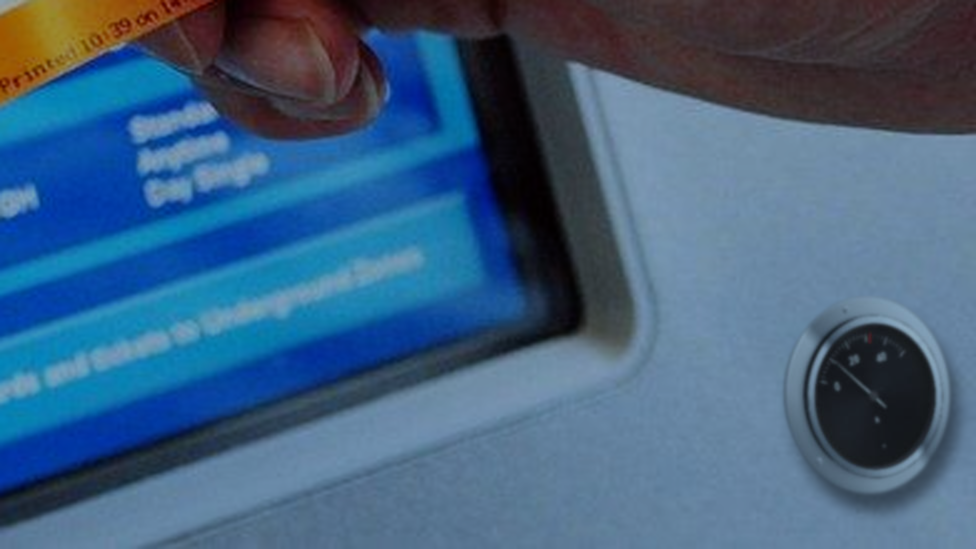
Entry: 10
